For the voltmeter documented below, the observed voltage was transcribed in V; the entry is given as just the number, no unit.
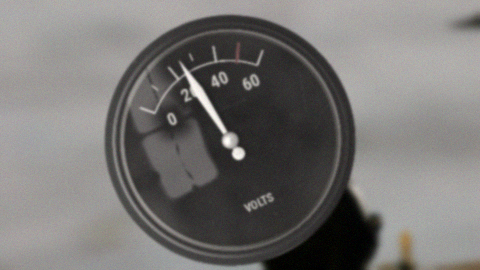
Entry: 25
